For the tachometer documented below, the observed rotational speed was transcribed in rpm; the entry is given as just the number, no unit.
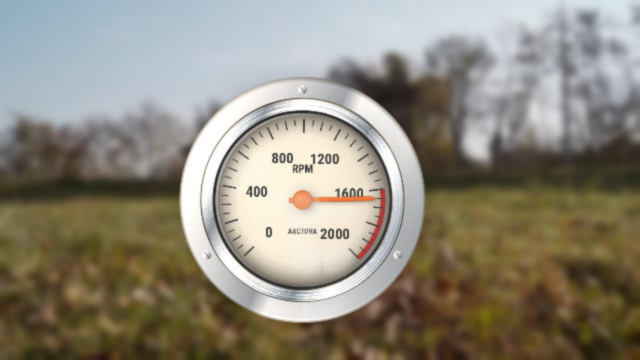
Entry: 1650
